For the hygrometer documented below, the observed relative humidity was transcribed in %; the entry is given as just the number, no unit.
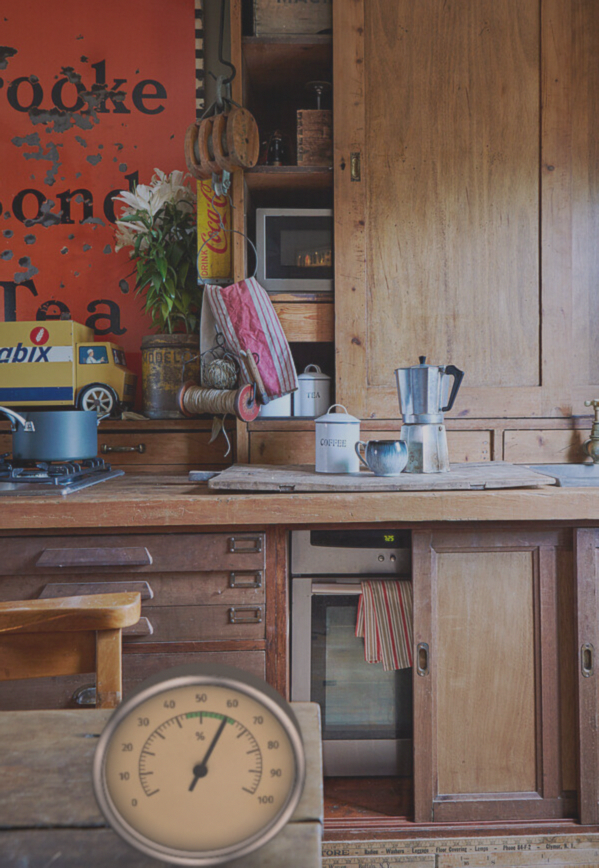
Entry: 60
